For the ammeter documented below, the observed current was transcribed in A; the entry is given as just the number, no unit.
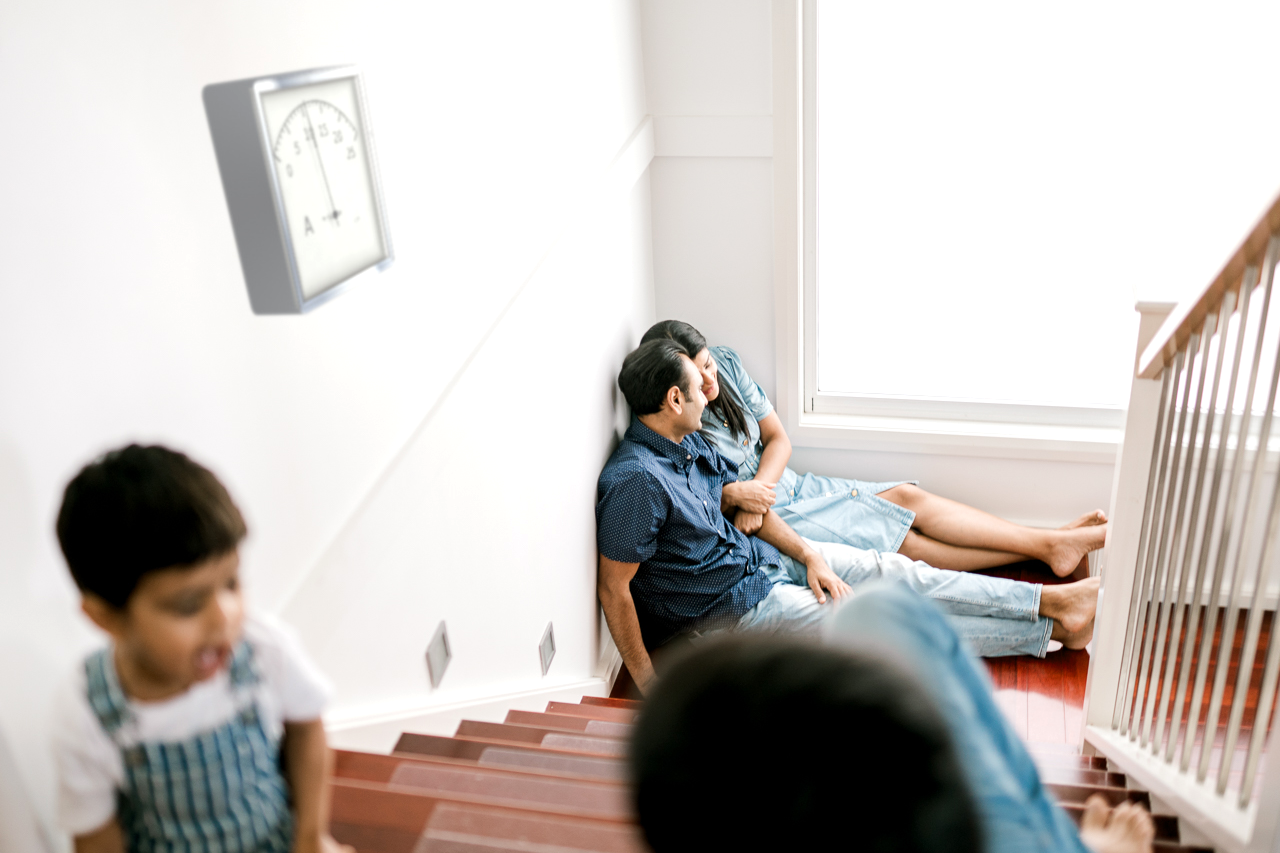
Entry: 10
